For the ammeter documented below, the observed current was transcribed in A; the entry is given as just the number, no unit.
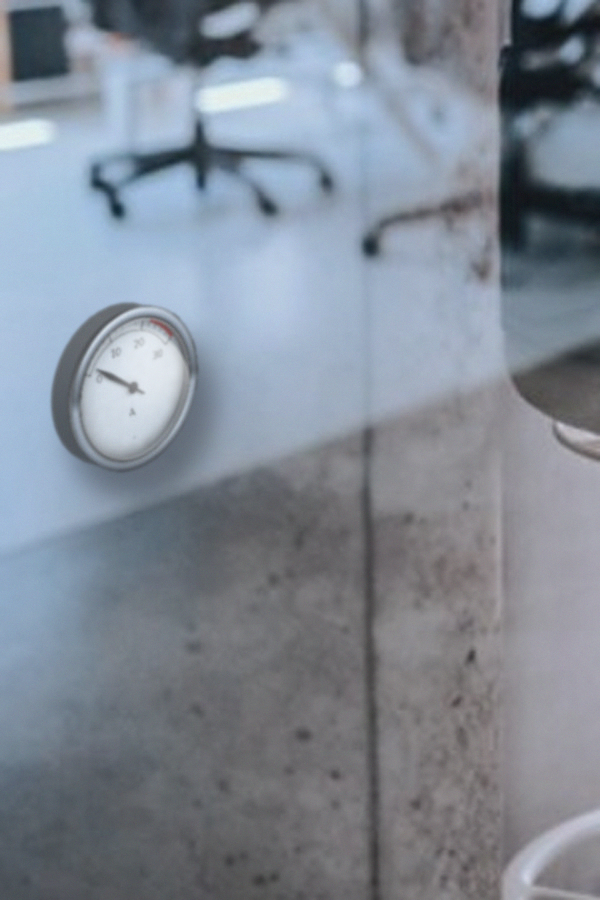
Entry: 2
